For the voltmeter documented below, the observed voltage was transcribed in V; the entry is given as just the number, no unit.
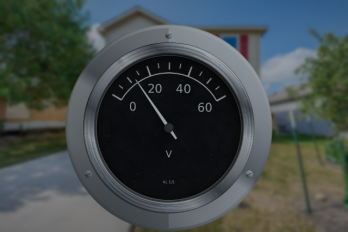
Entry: 12.5
